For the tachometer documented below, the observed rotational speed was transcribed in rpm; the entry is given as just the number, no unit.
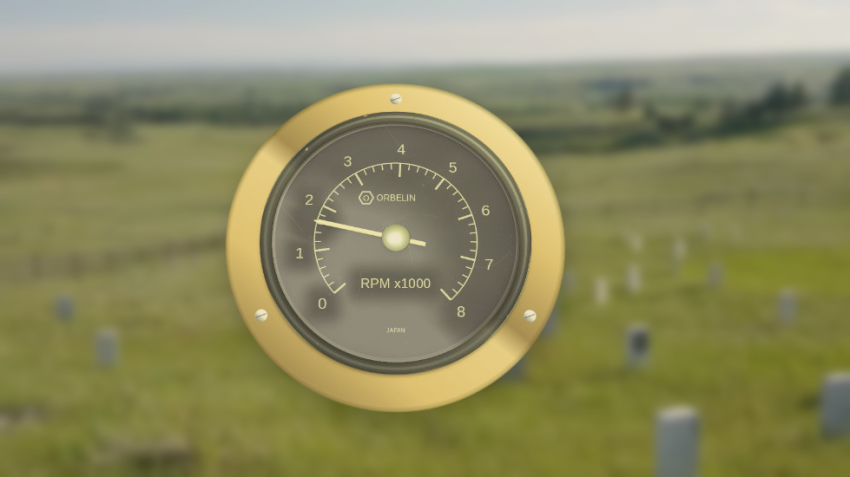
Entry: 1600
